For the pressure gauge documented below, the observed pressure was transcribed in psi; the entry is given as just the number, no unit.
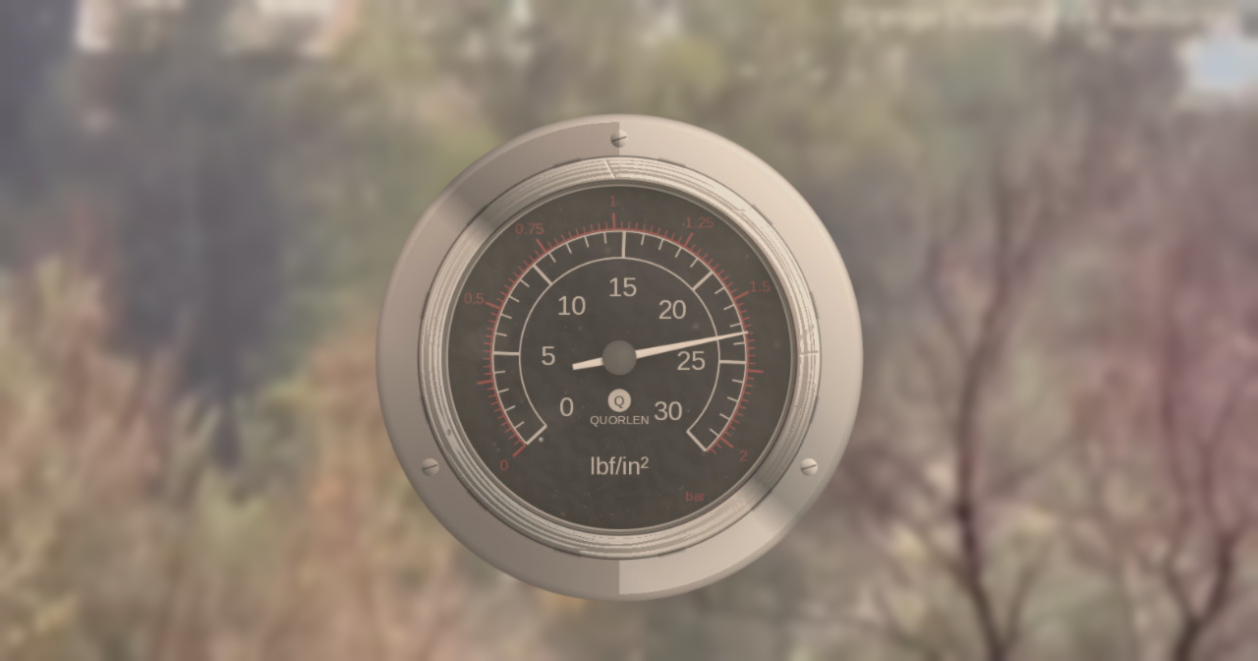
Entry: 23.5
